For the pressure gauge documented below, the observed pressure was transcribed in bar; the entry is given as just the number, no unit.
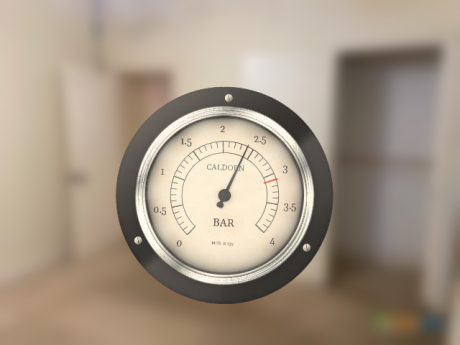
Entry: 2.4
